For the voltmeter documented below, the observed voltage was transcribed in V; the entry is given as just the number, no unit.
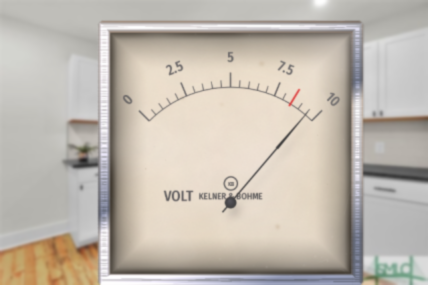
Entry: 9.5
